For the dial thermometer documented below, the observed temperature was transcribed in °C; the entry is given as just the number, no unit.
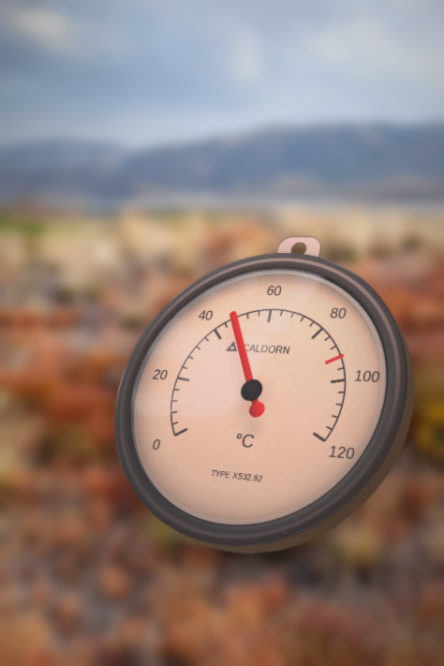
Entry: 48
